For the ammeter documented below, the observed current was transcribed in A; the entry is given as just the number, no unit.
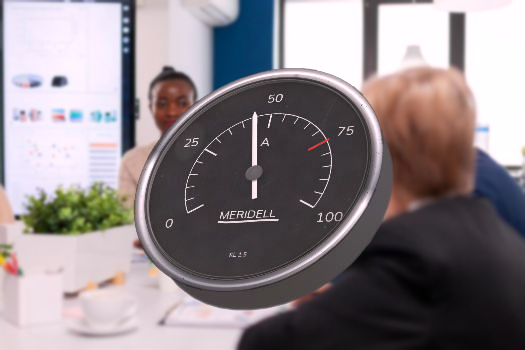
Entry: 45
